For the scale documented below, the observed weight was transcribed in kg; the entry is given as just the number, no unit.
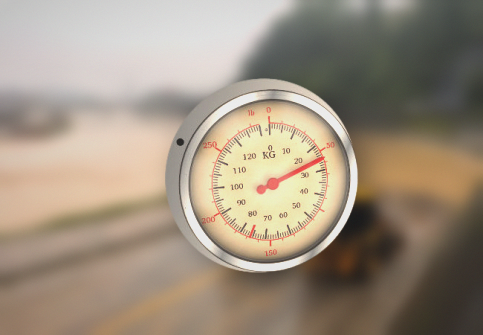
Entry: 25
